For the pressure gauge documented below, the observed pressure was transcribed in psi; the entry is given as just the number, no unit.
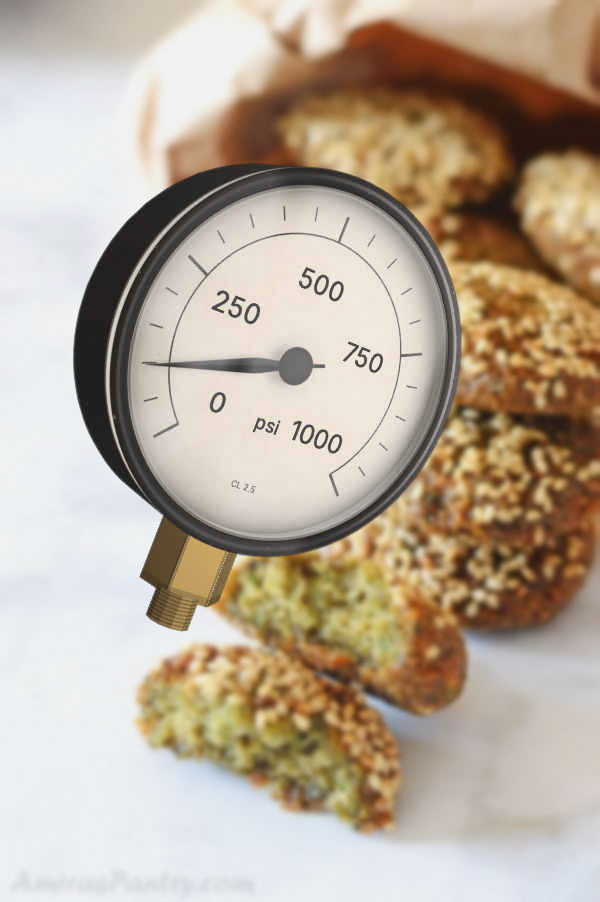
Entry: 100
